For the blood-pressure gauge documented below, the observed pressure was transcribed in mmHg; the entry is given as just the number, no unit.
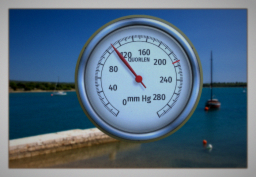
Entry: 110
